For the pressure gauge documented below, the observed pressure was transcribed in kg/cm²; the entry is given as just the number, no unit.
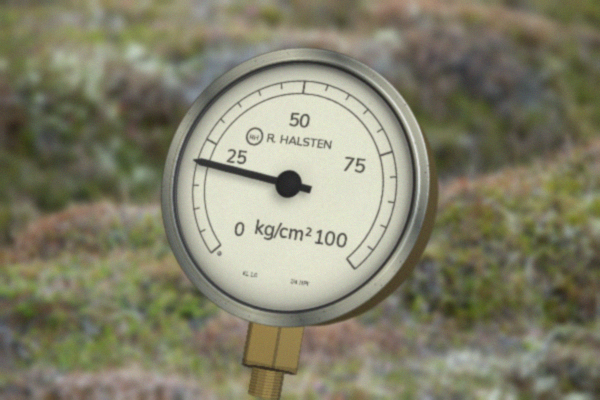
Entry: 20
